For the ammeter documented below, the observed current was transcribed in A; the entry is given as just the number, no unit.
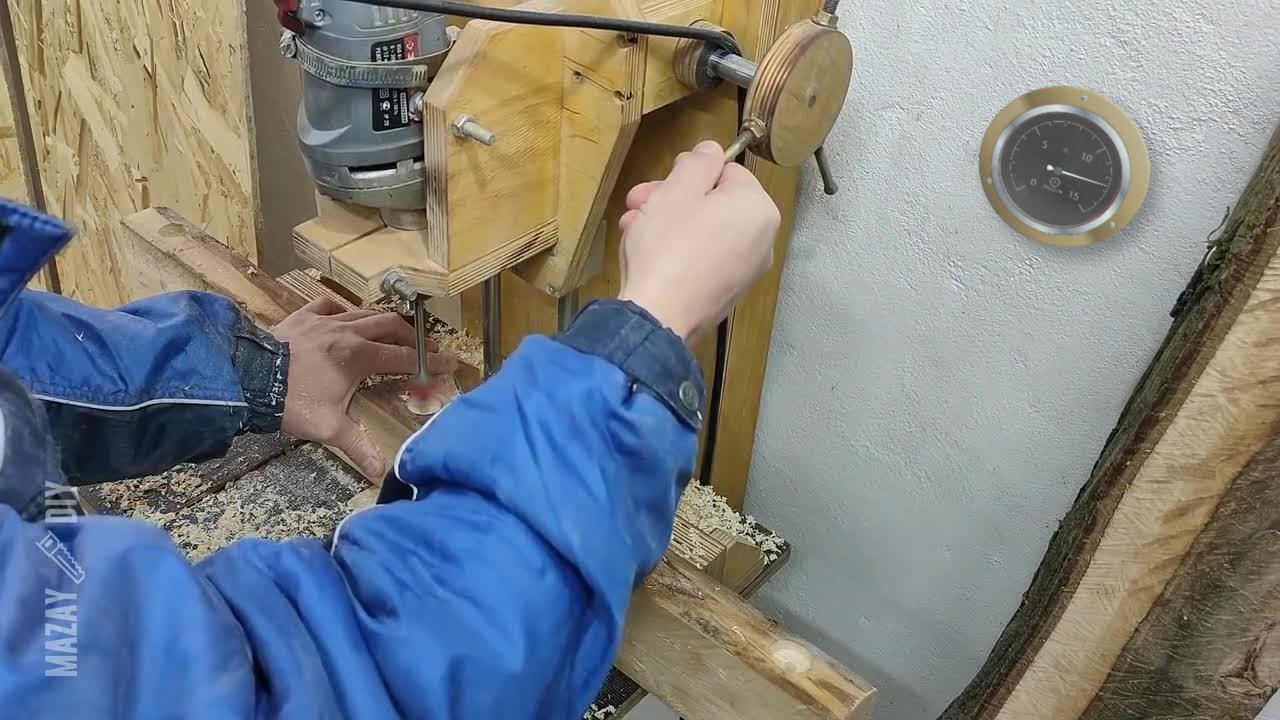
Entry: 12.5
